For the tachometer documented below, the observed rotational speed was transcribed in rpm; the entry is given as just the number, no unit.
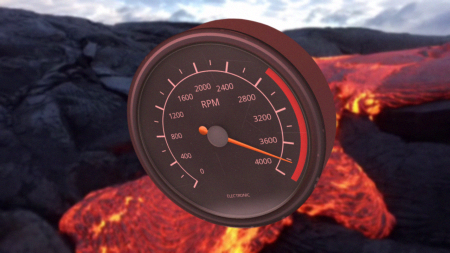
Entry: 3800
